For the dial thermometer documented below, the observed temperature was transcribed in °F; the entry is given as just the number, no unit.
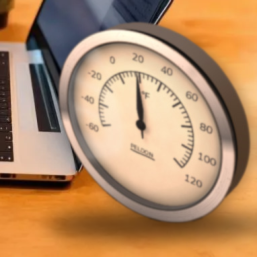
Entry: 20
